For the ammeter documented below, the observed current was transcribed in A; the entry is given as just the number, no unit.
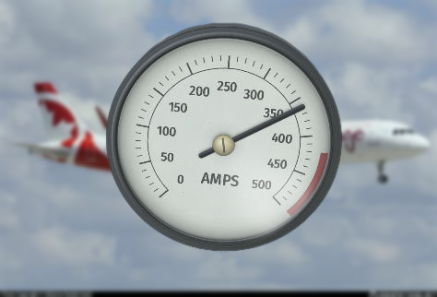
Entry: 360
